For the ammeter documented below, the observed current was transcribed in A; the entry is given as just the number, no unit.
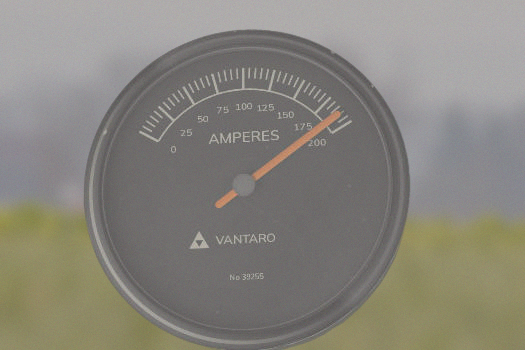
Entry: 190
